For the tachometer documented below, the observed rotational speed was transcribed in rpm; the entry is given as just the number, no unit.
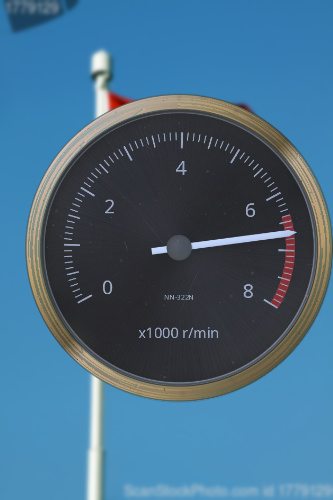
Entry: 6700
